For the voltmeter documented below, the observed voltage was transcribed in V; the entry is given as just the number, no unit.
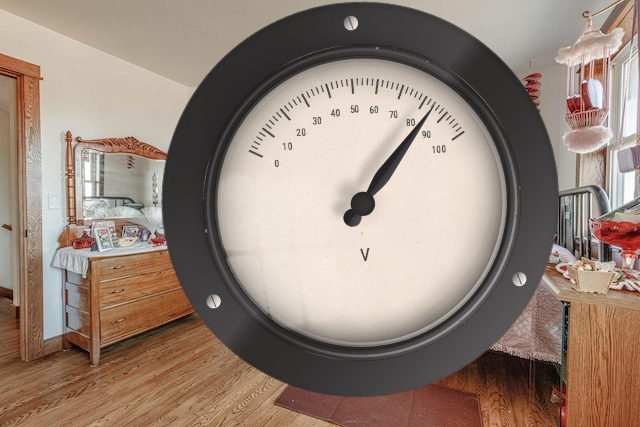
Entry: 84
